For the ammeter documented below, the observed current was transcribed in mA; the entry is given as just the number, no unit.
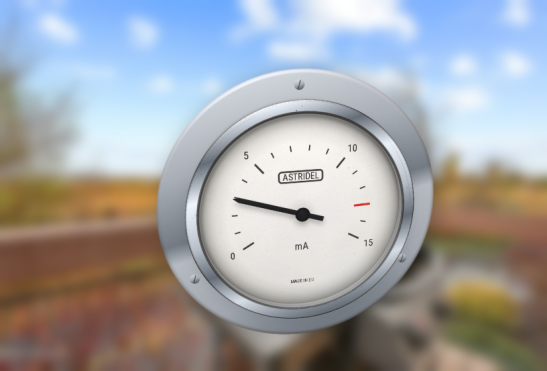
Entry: 3
